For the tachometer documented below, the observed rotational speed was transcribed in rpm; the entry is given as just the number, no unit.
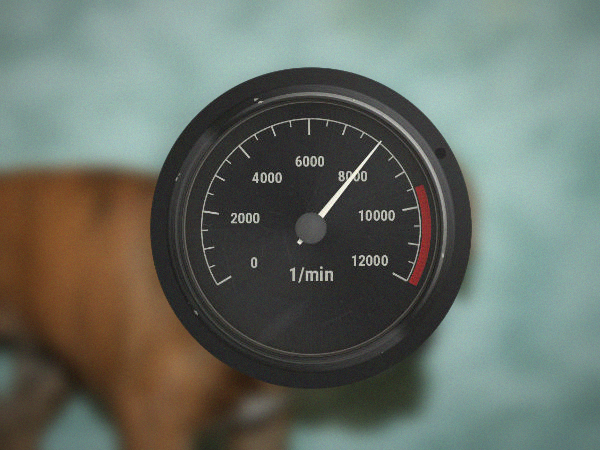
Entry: 8000
